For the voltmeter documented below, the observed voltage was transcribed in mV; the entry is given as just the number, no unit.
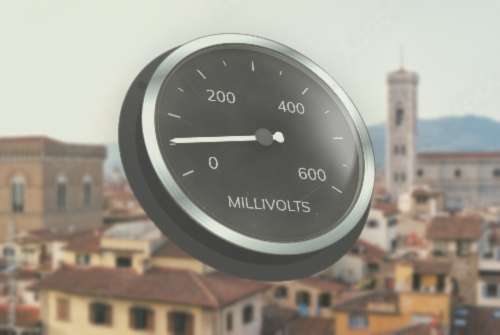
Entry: 50
